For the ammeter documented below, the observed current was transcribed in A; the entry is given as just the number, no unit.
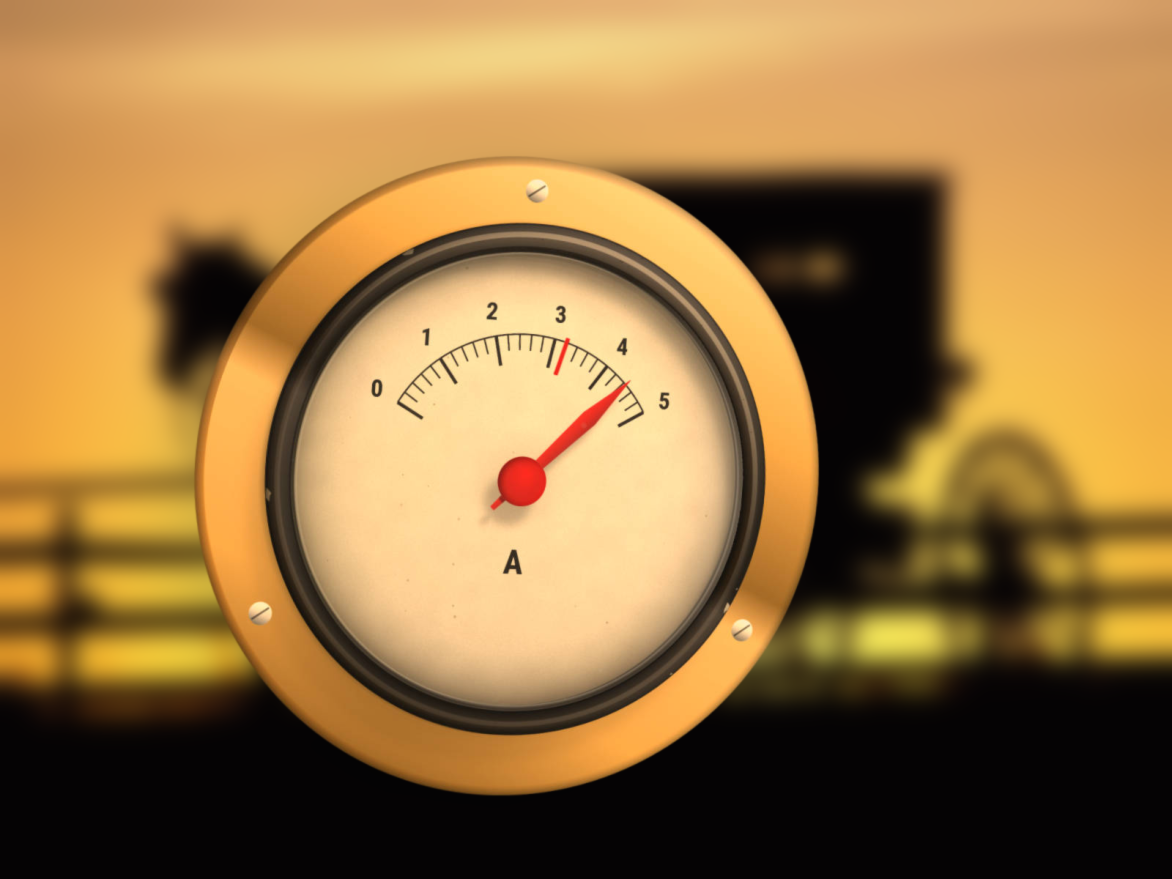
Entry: 4.4
